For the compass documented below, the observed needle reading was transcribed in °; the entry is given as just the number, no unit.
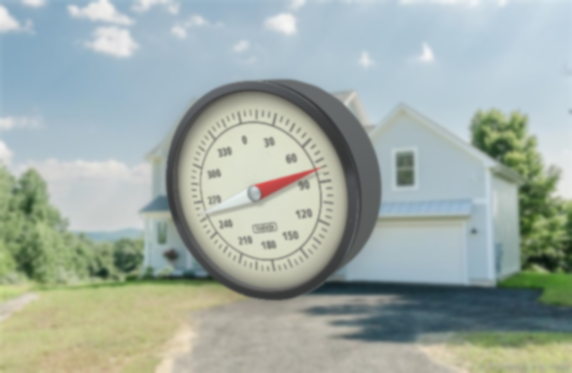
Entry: 80
